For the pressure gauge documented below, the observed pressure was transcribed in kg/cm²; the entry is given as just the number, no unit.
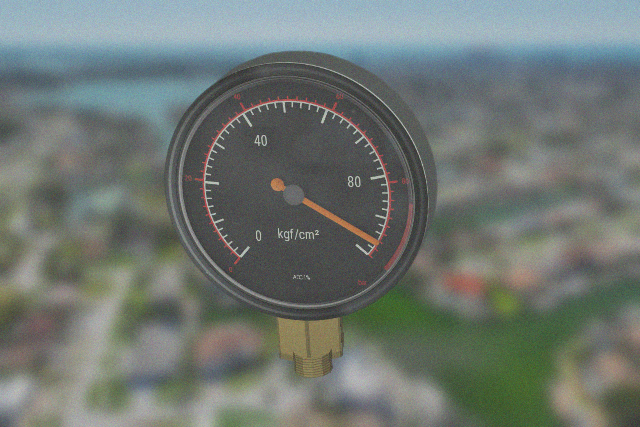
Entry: 96
